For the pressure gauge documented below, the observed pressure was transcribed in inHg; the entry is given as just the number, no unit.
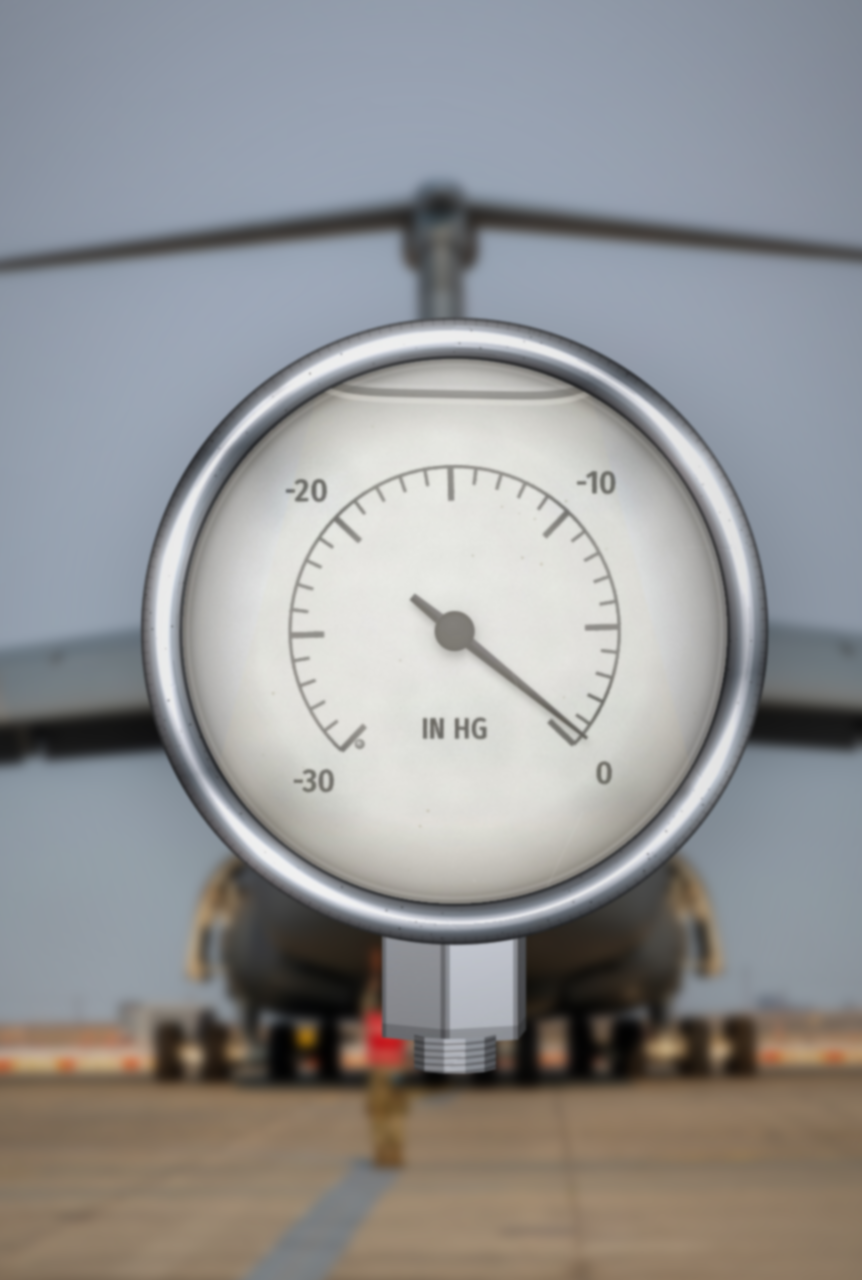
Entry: -0.5
